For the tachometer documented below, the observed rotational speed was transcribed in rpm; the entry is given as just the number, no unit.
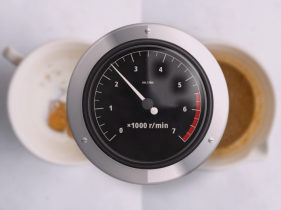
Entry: 2375
